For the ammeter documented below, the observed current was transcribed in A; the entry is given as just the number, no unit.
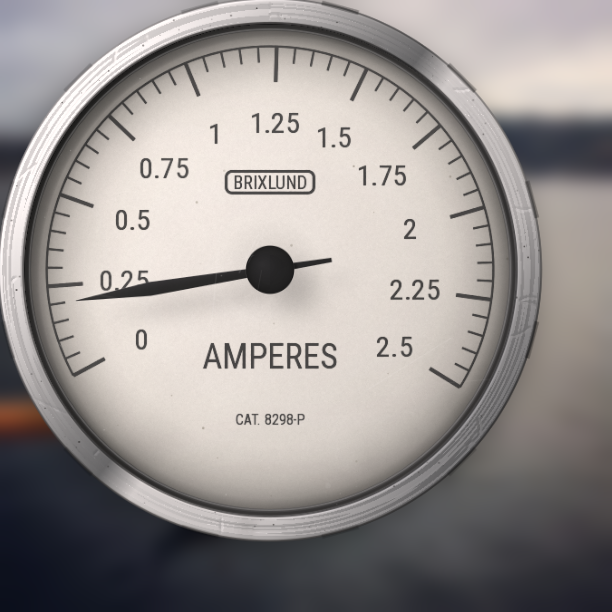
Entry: 0.2
